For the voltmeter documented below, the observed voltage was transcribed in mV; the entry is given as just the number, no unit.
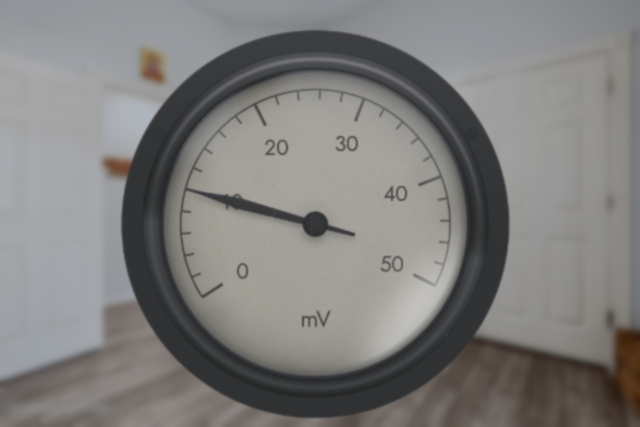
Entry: 10
